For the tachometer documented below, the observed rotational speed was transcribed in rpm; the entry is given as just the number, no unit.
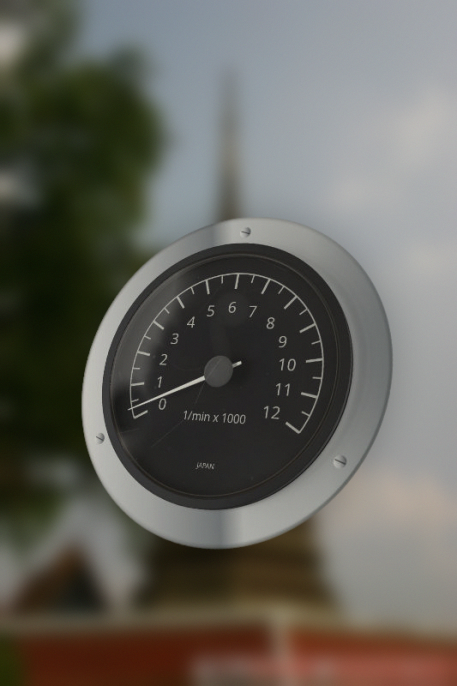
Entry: 250
